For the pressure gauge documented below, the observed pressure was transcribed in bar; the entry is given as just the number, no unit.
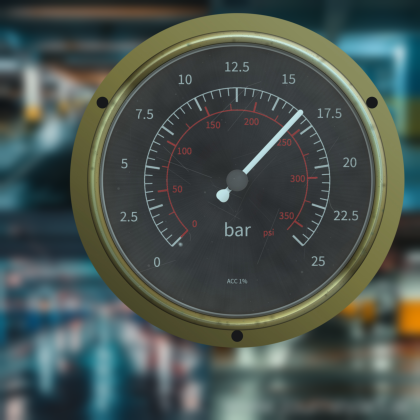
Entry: 16.5
